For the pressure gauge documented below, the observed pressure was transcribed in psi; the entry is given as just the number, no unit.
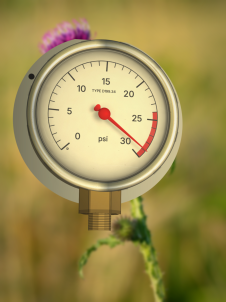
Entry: 29
